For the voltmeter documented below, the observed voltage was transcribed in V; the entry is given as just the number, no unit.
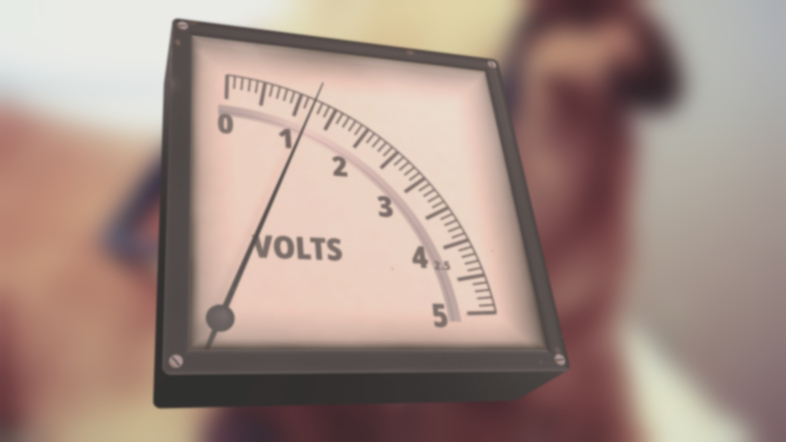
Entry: 1.2
